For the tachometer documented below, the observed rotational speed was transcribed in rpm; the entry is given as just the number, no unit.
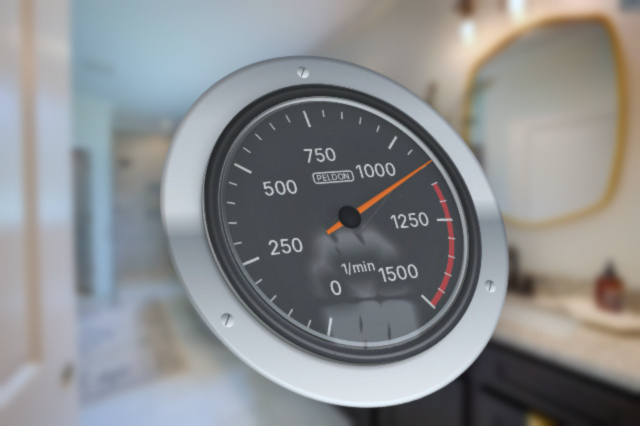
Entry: 1100
